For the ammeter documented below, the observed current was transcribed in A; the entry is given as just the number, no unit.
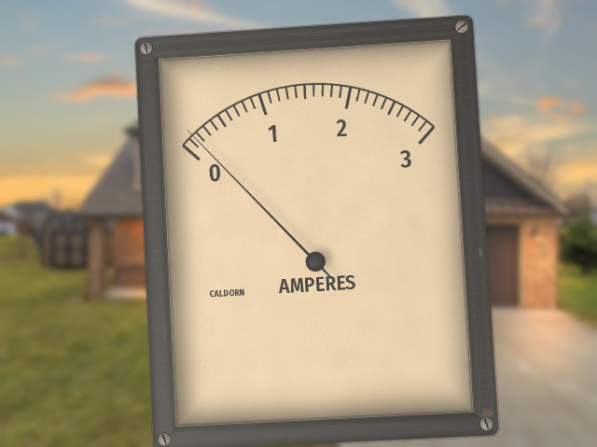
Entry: 0.15
